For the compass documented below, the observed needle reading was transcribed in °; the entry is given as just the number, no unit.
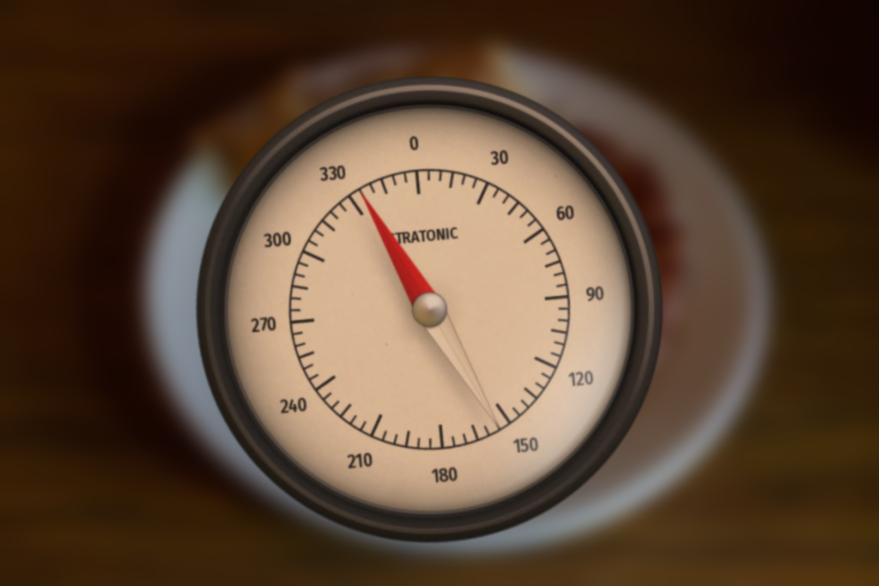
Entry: 335
